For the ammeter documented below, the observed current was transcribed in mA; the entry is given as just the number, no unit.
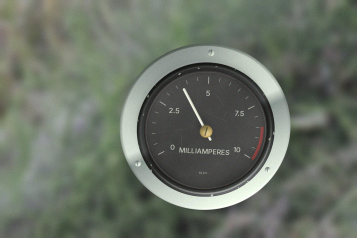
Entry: 3.75
